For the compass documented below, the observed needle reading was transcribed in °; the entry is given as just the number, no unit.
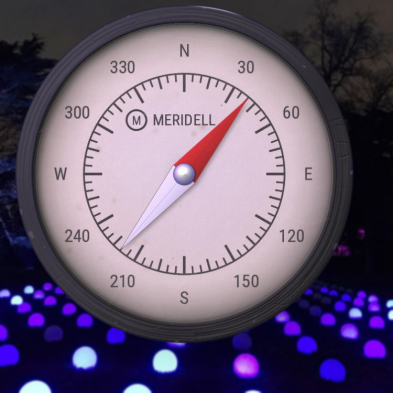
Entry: 40
